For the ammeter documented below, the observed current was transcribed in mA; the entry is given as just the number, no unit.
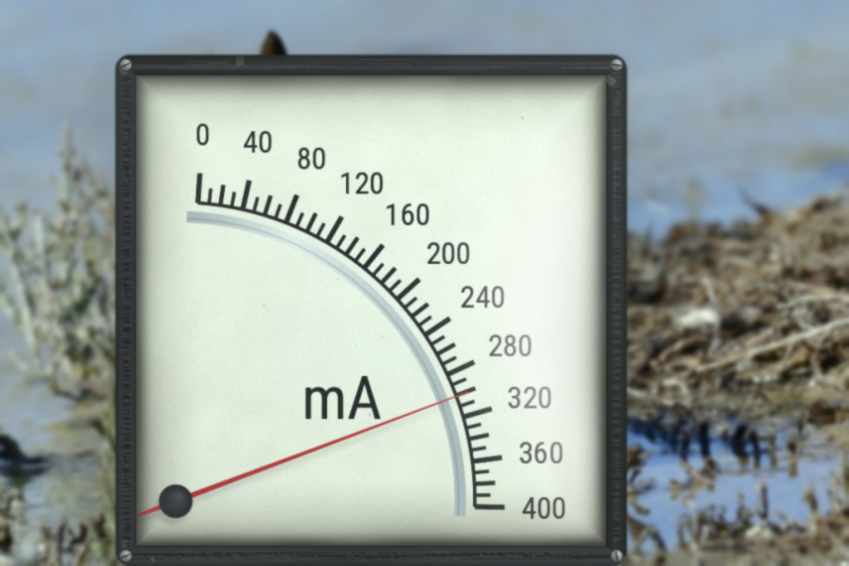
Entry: 300
